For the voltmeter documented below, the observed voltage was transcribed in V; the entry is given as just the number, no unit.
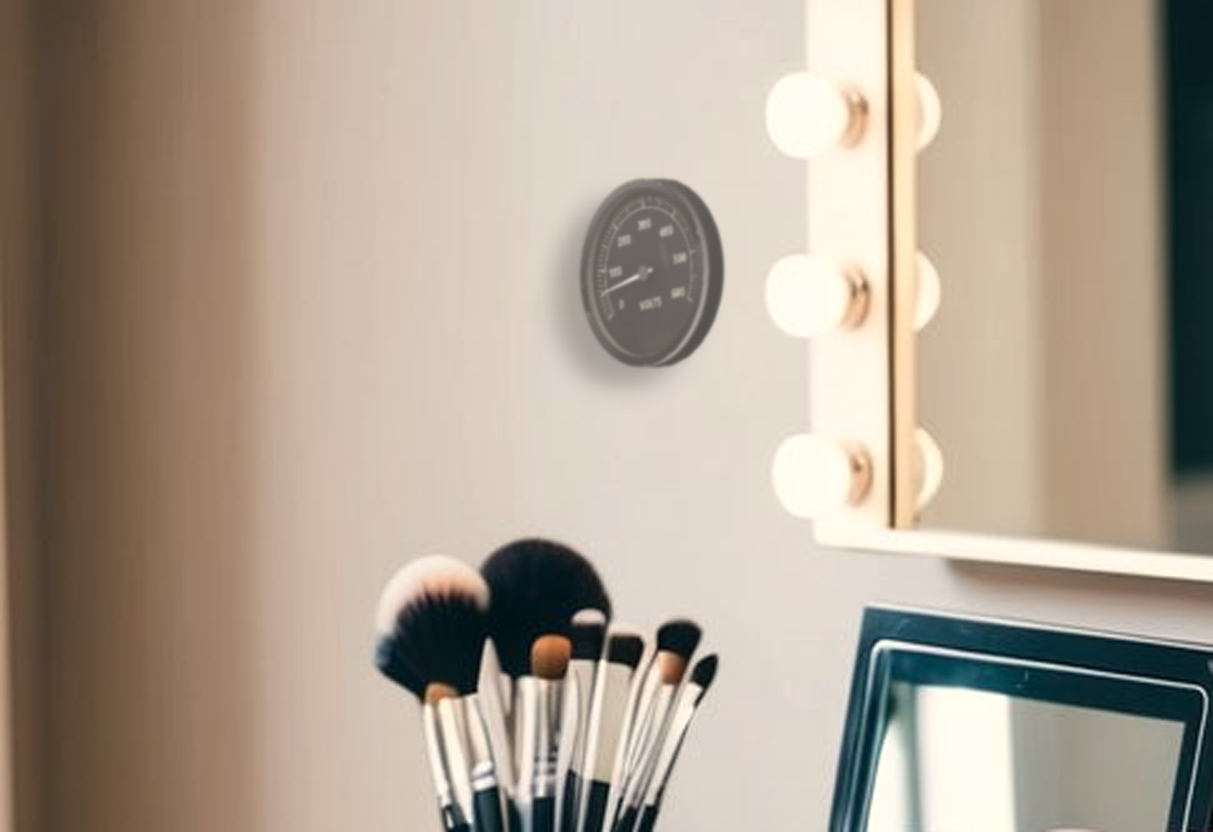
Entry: 50
